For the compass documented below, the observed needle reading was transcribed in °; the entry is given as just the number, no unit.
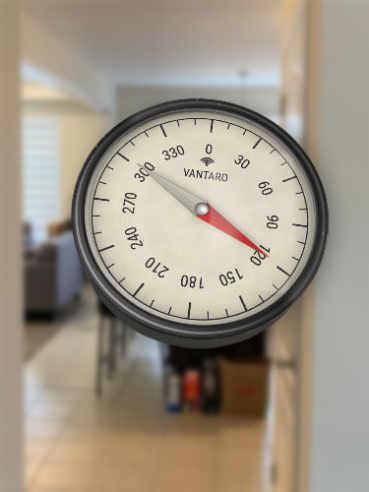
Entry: 120
